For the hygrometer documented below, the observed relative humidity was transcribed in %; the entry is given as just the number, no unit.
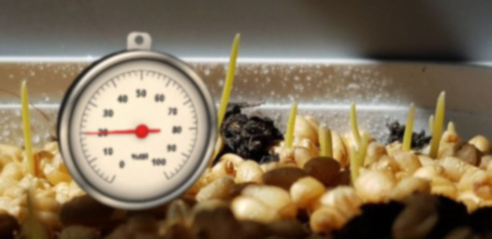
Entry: 20
